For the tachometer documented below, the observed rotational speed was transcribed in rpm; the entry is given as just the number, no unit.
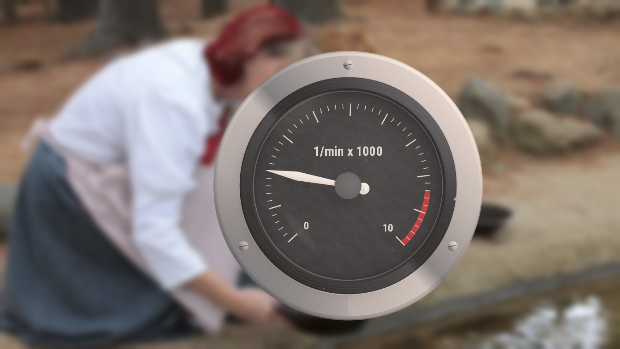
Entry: 2000
